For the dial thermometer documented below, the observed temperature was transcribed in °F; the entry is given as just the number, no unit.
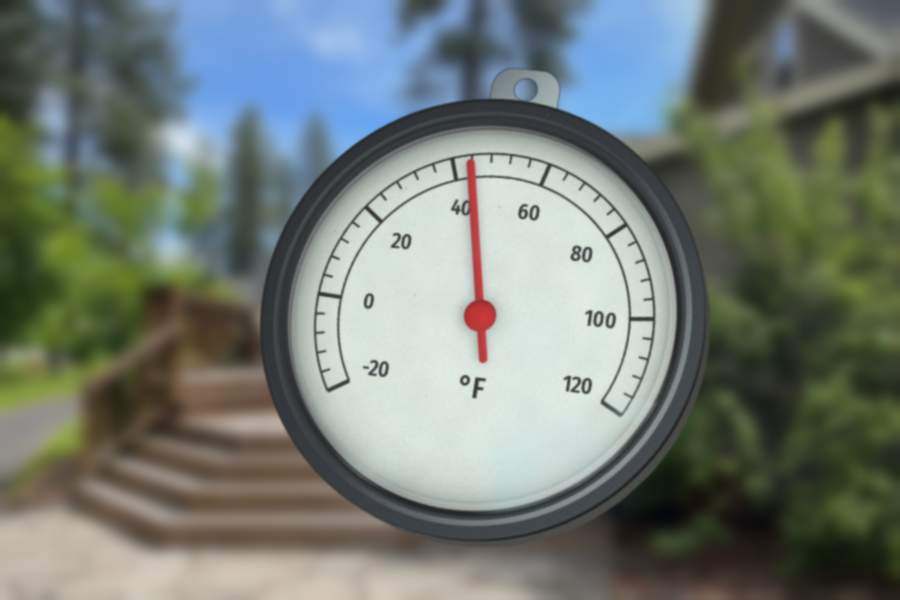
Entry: 44
